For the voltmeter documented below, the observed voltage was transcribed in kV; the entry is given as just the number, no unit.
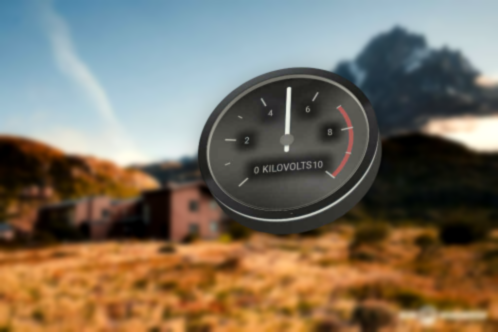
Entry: 5
